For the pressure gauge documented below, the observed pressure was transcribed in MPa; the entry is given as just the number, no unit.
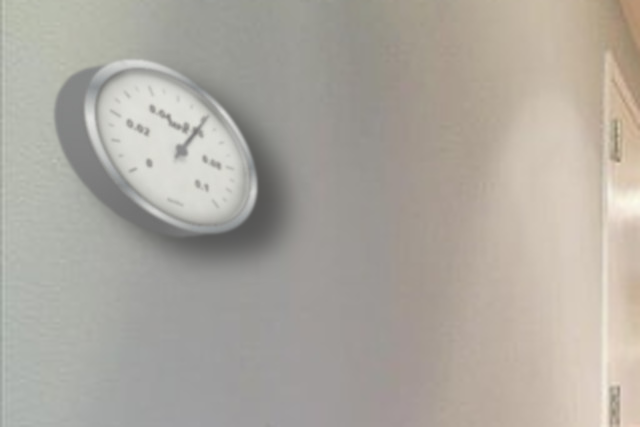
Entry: 0.06
